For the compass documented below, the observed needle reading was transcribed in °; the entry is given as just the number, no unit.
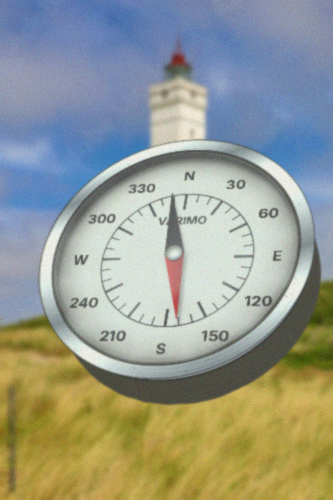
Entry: 170
